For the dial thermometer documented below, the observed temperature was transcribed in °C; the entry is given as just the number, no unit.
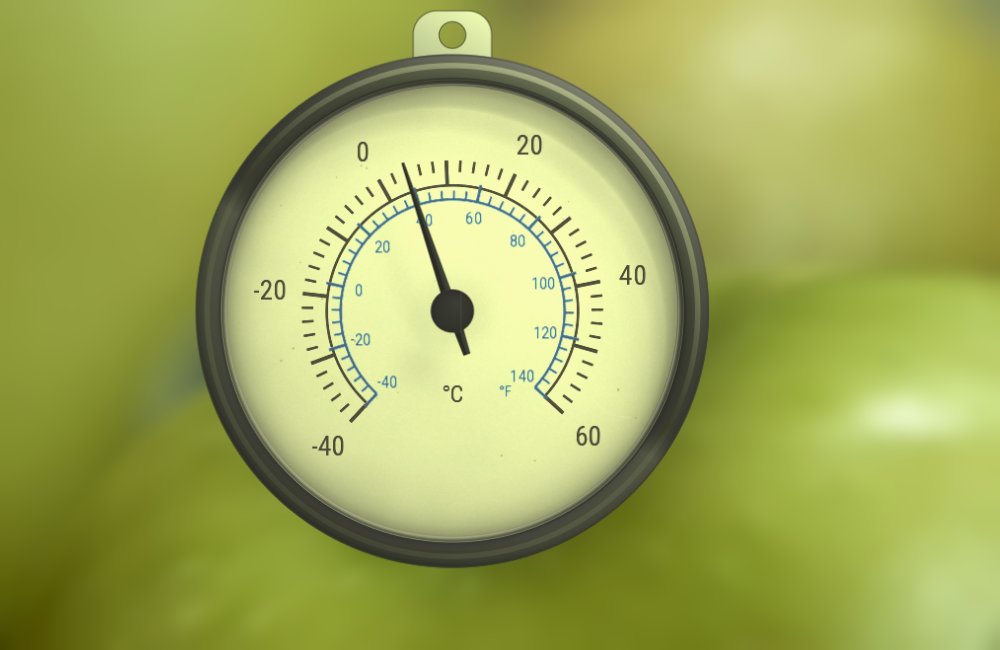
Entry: 4
